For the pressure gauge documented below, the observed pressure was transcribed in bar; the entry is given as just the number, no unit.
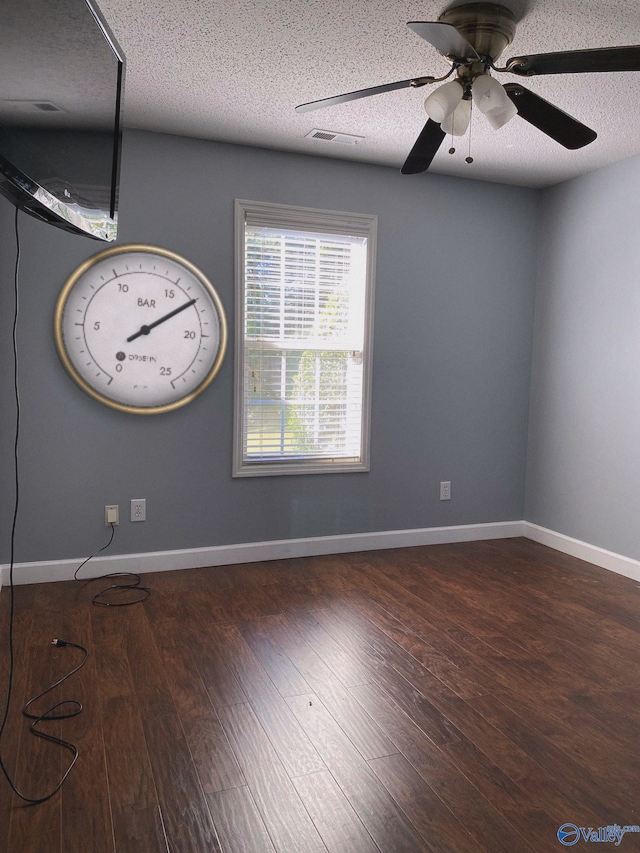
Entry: 17
